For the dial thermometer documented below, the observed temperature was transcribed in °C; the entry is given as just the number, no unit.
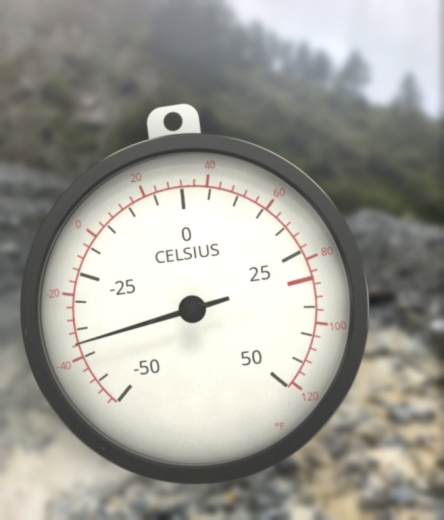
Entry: -37.5
